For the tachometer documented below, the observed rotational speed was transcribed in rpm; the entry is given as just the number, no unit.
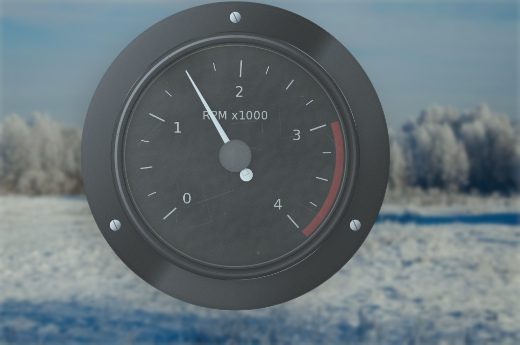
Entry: 1500
